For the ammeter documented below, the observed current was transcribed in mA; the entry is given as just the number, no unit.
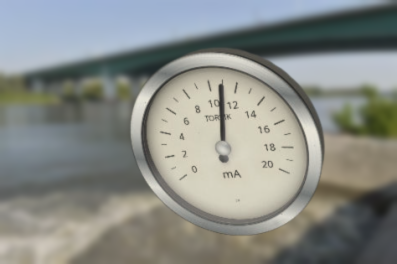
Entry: 11
